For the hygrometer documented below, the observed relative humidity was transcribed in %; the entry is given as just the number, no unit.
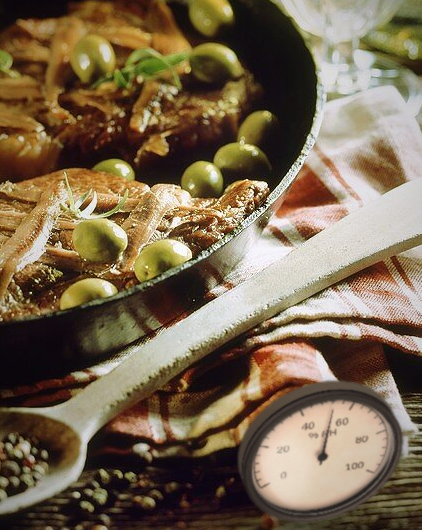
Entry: 52
